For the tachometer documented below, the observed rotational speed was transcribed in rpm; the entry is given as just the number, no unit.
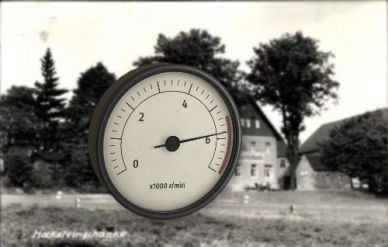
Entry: 5800
